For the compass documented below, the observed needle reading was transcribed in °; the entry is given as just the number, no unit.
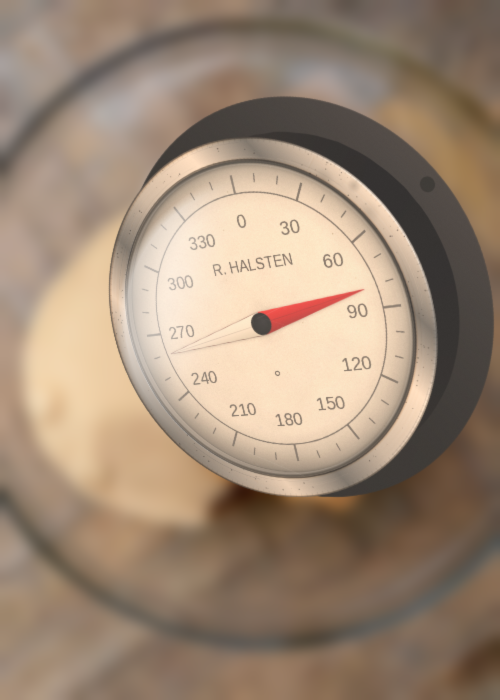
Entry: 80
